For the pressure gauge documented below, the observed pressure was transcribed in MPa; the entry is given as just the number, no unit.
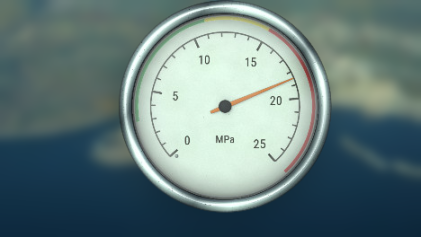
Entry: 18.5
